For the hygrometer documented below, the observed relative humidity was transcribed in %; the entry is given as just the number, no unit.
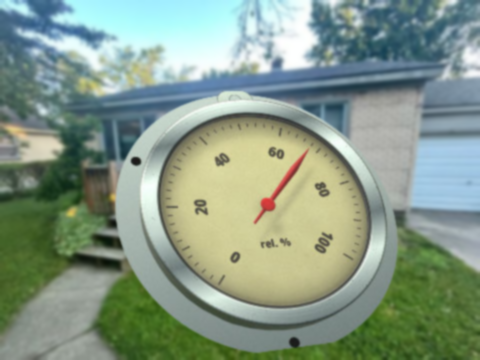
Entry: 68
